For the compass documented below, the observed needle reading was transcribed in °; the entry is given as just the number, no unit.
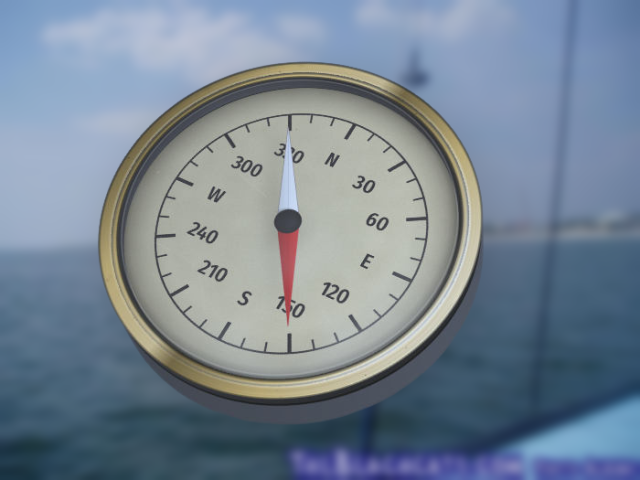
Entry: 150
